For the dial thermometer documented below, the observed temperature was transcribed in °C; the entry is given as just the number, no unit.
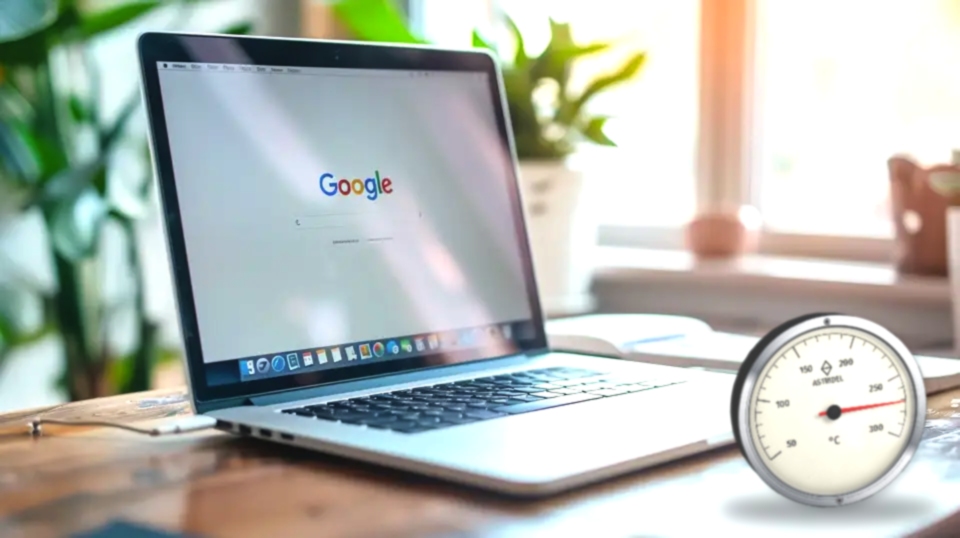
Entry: 270
